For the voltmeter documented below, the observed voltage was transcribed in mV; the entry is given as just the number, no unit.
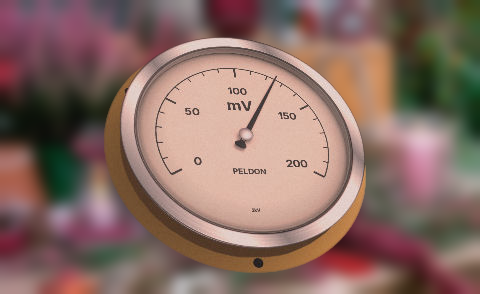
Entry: 125
